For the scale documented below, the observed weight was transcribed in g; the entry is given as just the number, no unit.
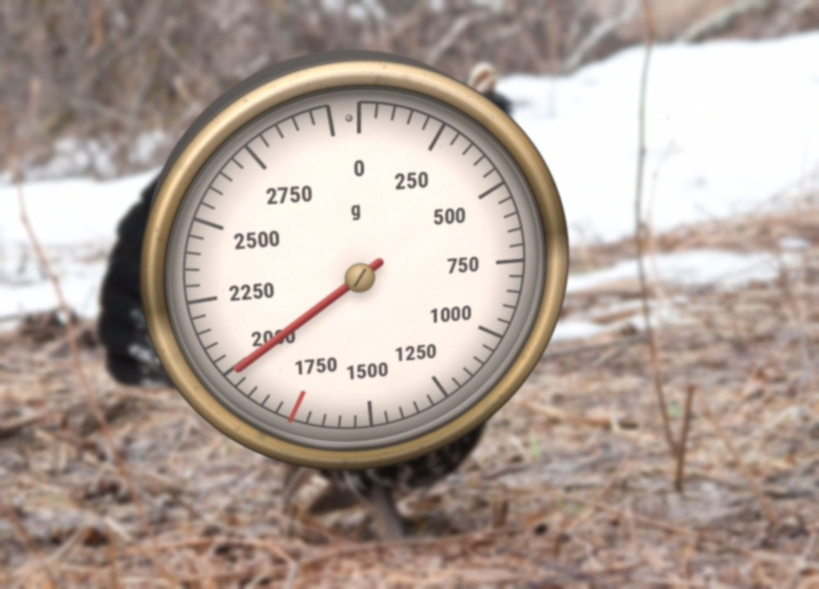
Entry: 2000
